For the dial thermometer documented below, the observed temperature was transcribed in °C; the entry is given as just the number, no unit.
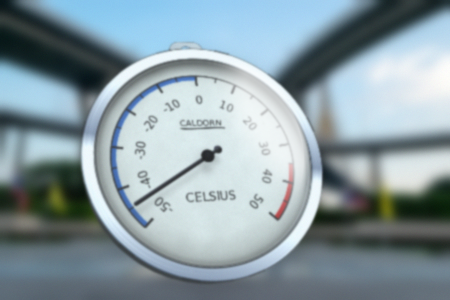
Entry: -45
